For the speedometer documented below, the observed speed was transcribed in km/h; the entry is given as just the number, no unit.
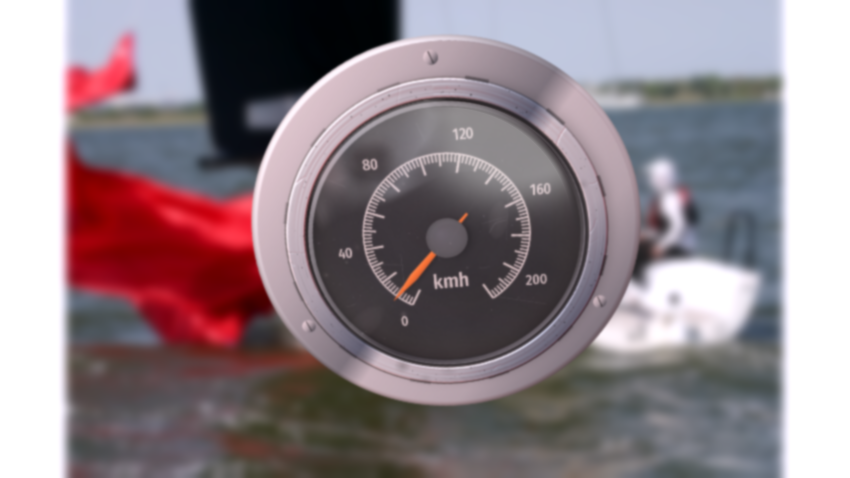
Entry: 10
